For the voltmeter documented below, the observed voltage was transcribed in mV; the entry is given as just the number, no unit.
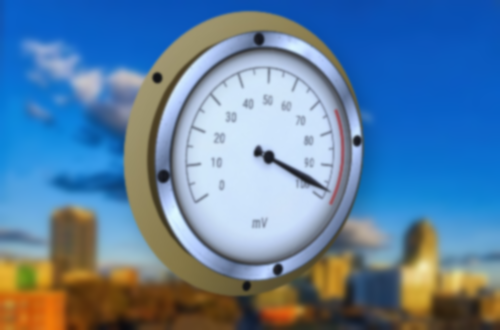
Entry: 97.5
